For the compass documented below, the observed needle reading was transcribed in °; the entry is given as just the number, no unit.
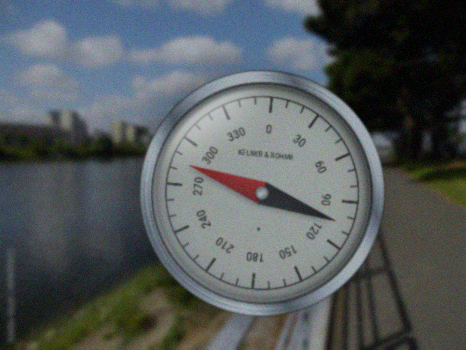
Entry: 285
